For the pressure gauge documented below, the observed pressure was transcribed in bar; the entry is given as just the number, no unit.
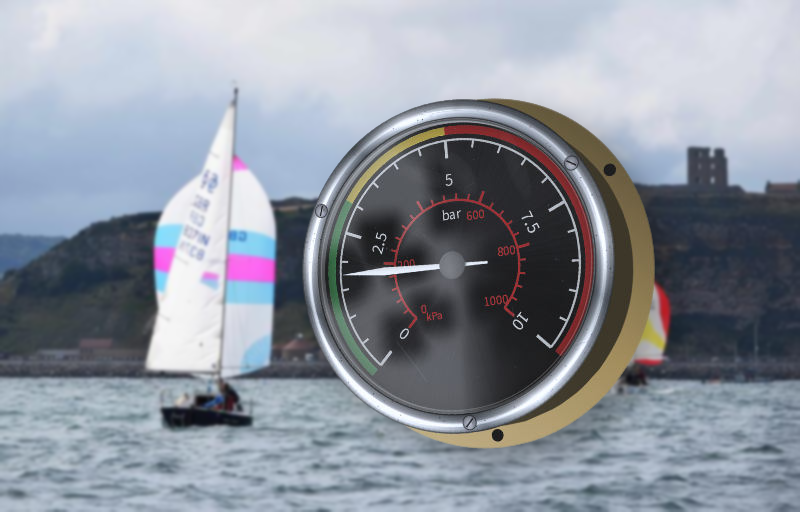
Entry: 1.75
